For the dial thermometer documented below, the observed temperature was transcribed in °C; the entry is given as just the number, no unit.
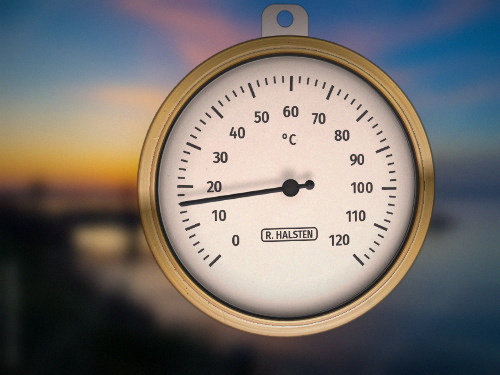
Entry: 16
